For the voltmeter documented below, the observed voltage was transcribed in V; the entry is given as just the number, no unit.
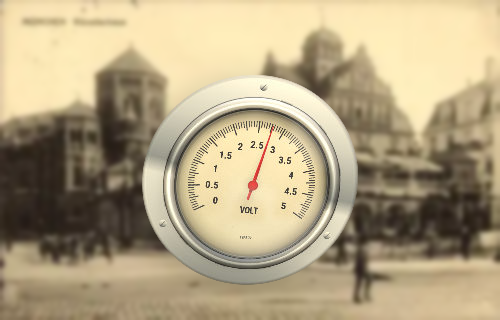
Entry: 2.75
